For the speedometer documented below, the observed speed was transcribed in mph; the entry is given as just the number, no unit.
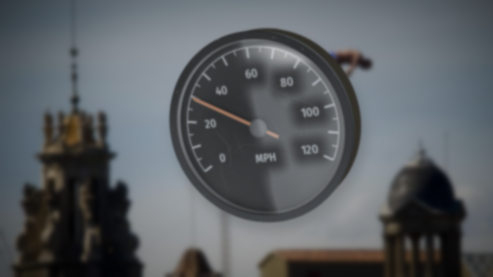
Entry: 30
